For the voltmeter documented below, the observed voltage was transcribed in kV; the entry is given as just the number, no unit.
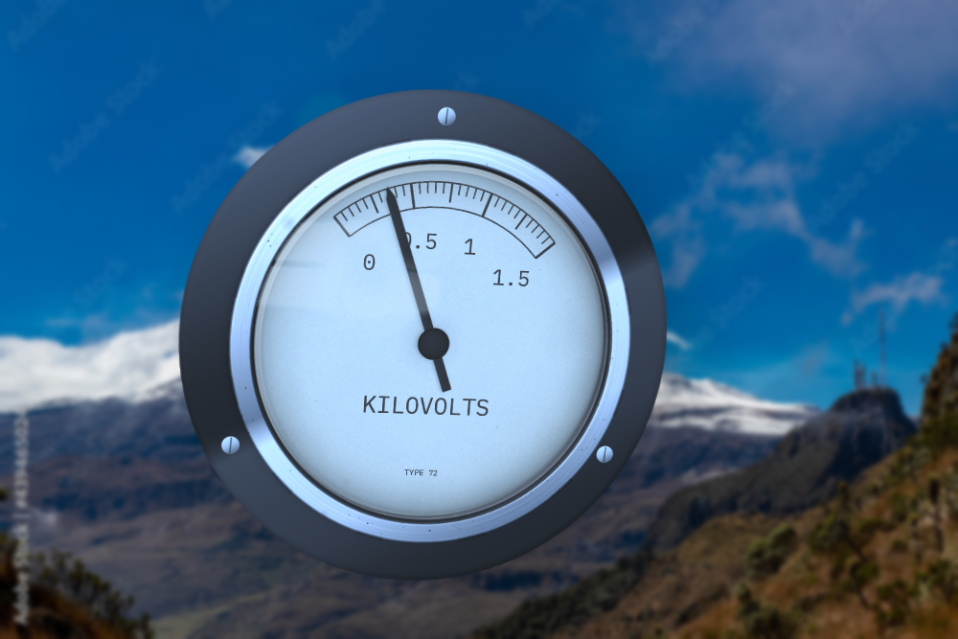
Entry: 0.35
